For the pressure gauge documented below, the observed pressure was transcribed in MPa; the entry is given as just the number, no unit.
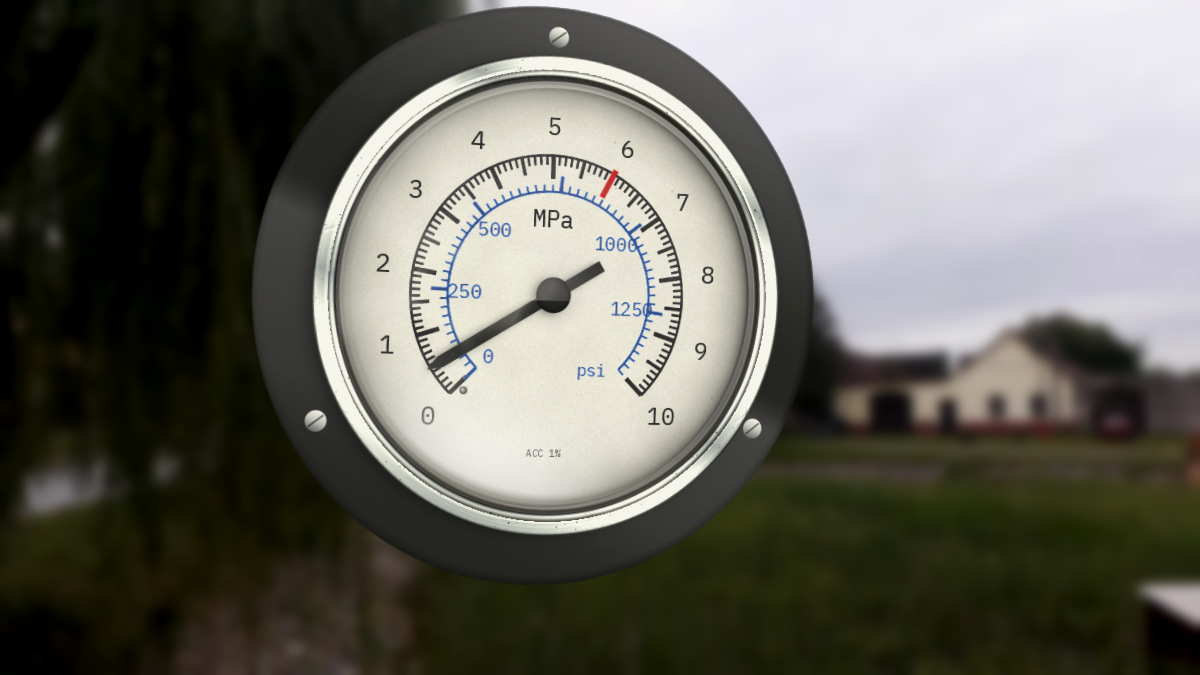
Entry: 0.5
